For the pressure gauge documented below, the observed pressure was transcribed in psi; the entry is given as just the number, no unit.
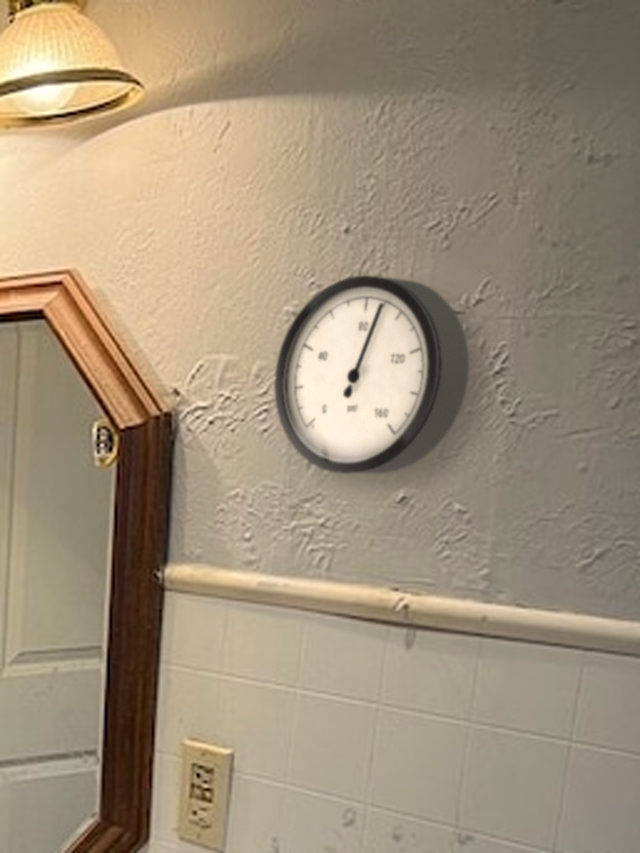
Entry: 90
